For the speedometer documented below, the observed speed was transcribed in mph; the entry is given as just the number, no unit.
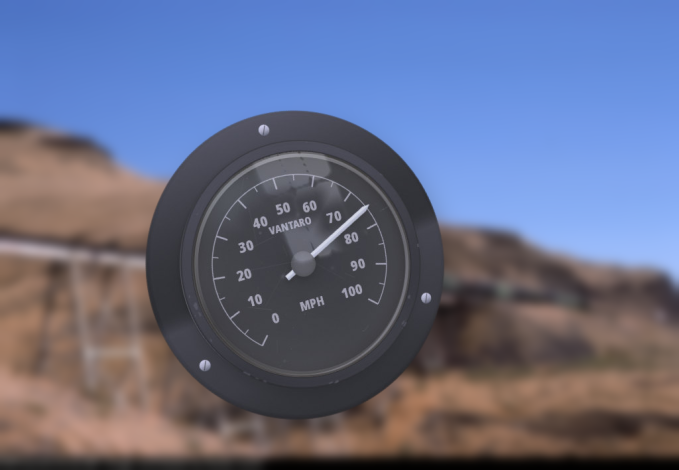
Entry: 75
